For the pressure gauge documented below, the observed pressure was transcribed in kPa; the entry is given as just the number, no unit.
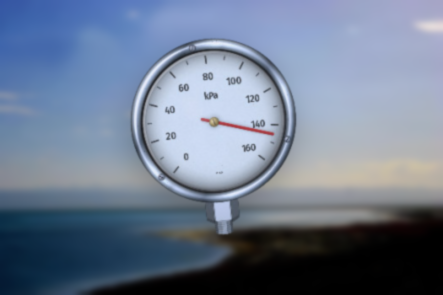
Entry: 145
